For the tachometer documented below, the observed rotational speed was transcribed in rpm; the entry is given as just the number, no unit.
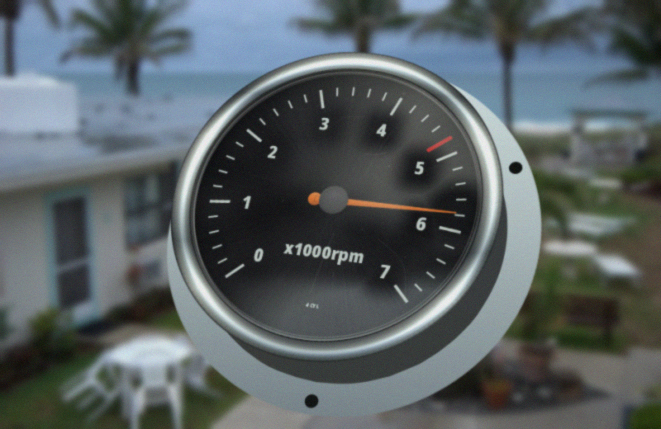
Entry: 5800
